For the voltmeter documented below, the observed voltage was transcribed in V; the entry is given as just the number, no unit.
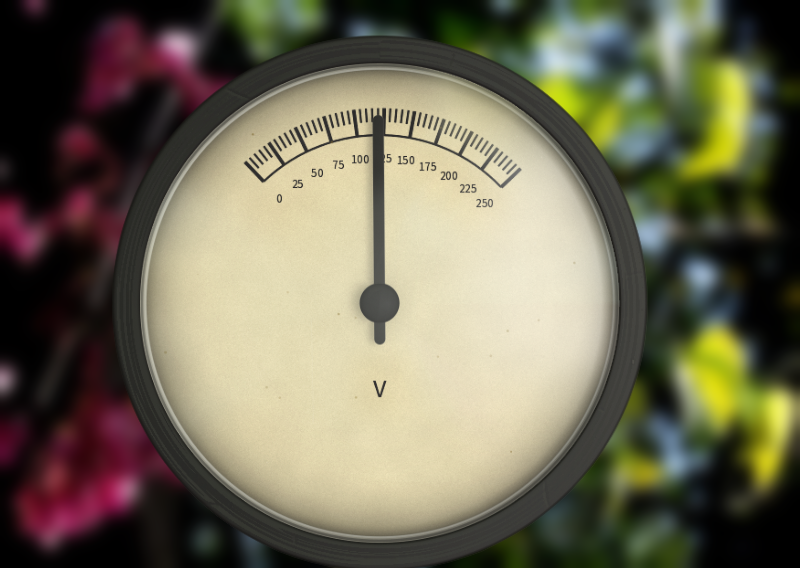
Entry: 120
